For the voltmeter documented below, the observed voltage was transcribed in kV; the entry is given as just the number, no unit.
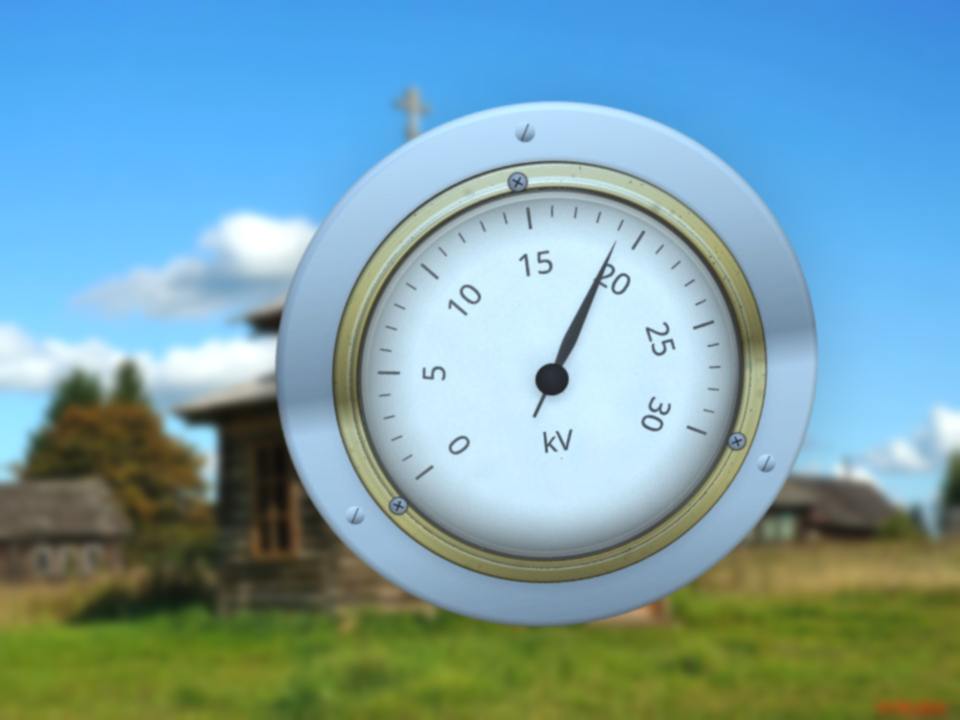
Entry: 19
